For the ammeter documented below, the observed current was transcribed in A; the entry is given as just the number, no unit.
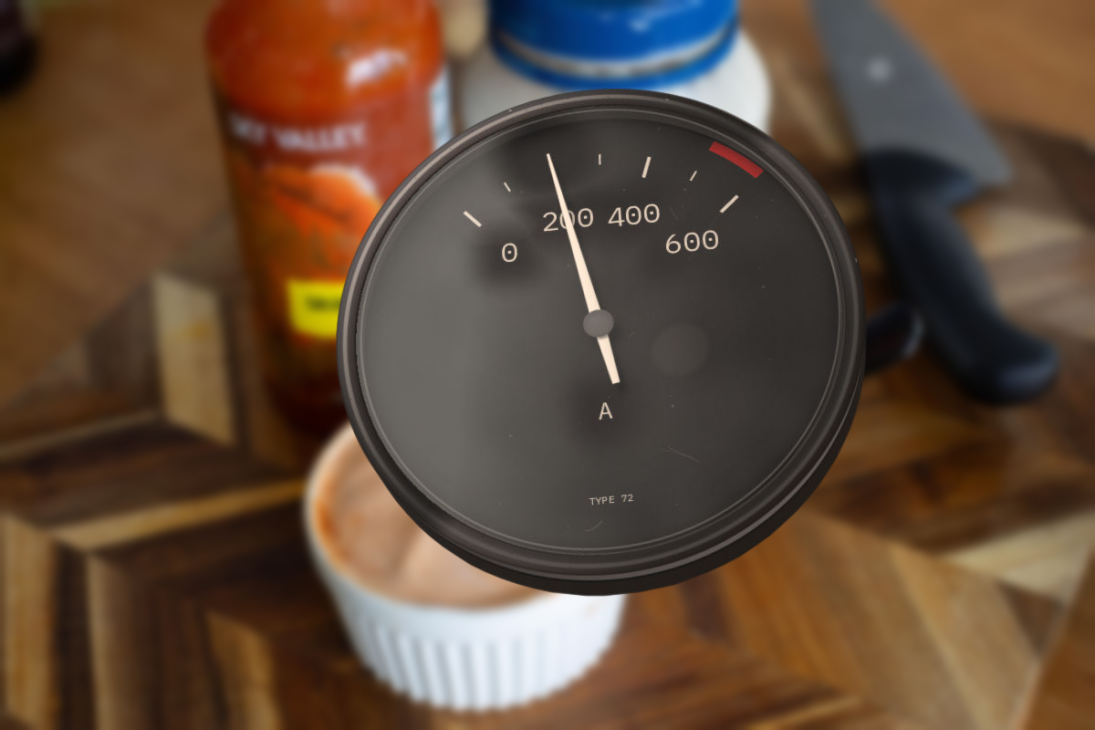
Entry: 200
